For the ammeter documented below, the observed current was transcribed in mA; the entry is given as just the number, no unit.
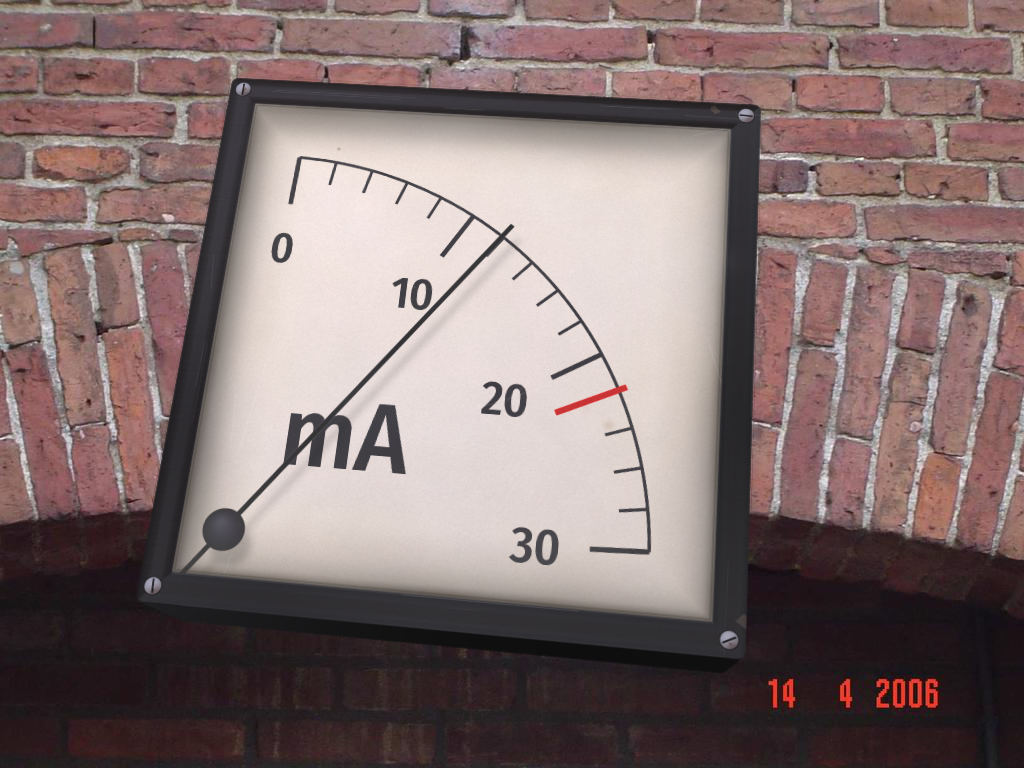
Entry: 12
